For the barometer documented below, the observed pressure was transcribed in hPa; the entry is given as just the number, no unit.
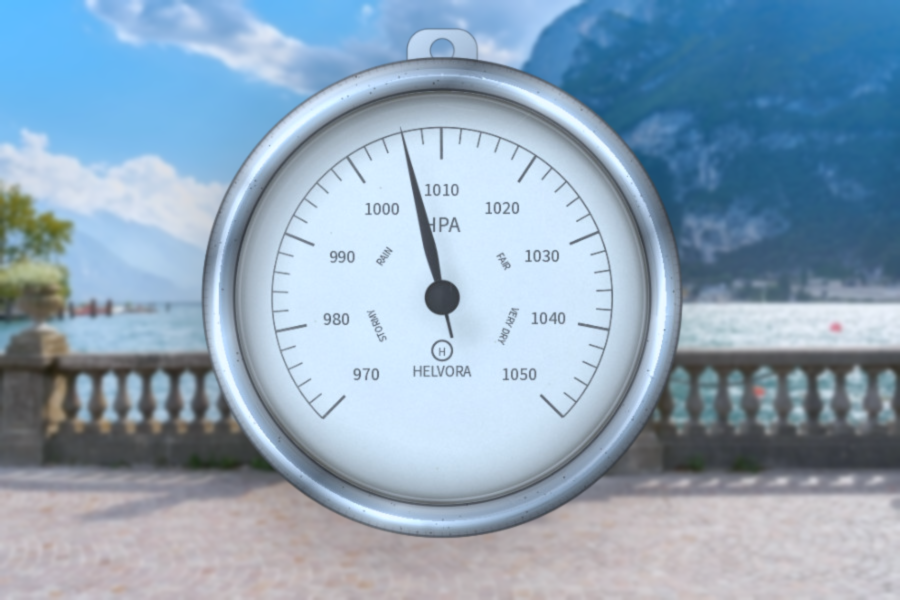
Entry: 1006
